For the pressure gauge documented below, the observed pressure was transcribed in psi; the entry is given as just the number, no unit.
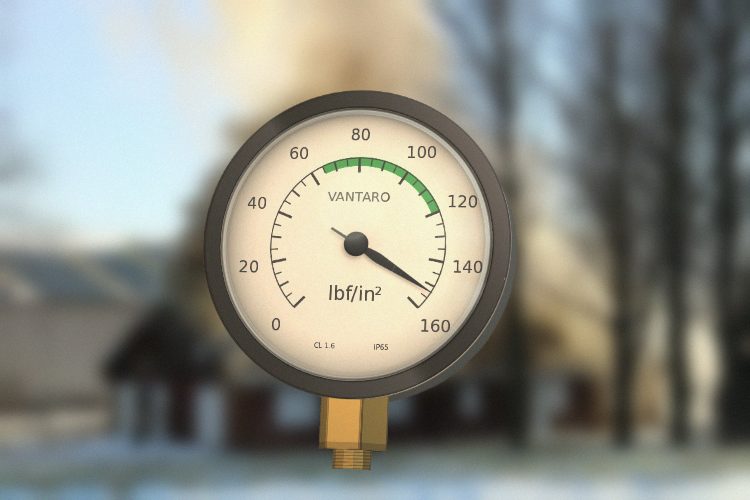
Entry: 152.5
